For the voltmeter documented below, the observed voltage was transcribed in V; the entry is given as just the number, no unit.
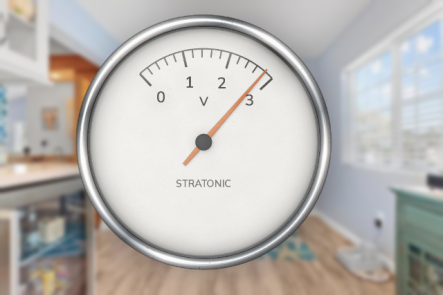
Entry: 2.8
